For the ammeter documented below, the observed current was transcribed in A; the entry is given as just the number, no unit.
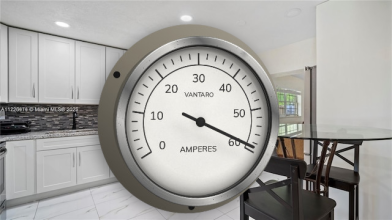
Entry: 59
